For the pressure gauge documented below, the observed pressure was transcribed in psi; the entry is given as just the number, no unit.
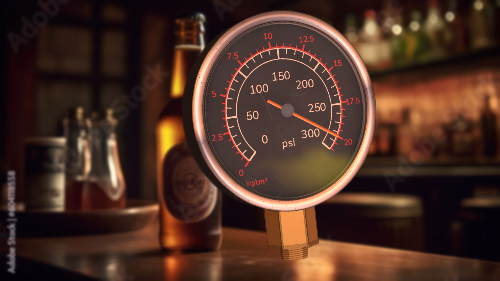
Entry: 285
